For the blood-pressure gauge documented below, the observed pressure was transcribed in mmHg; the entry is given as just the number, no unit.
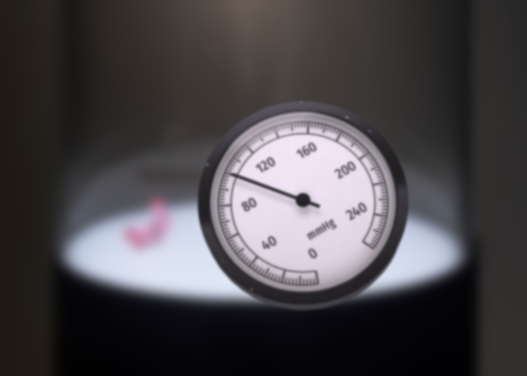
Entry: 100
